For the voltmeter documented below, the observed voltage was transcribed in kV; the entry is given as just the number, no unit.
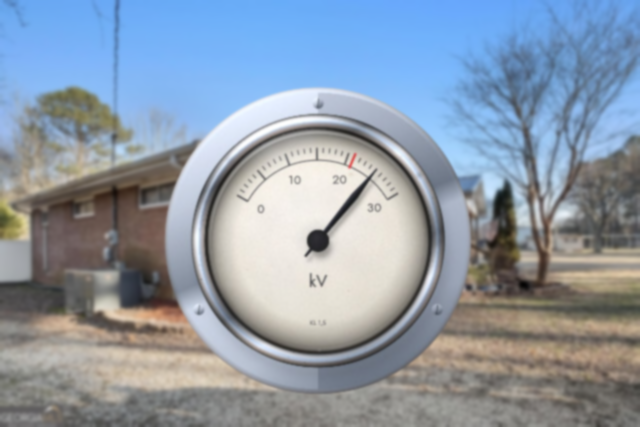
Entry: 25
